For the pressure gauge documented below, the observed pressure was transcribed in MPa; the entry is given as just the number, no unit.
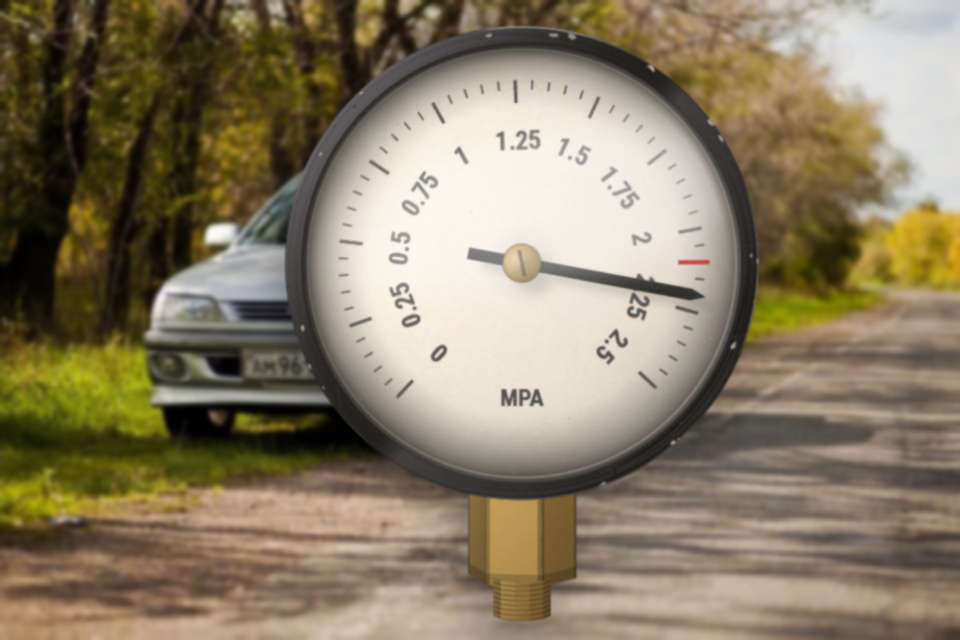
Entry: 2.2
